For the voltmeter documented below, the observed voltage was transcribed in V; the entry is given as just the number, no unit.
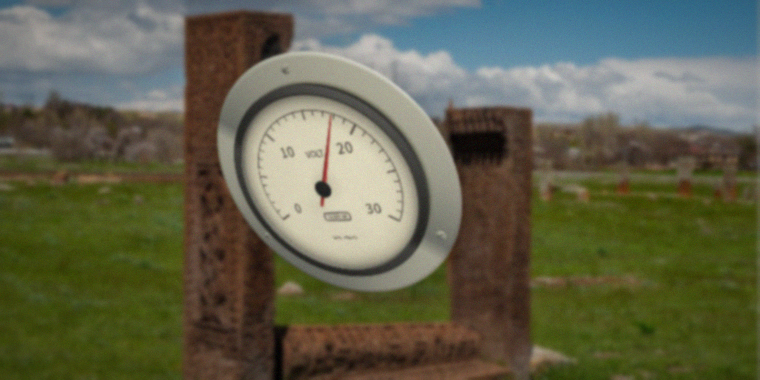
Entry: 18
